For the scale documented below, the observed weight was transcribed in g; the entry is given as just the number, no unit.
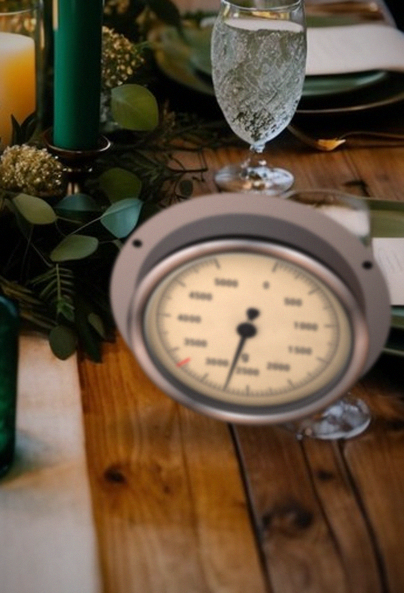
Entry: 2750
